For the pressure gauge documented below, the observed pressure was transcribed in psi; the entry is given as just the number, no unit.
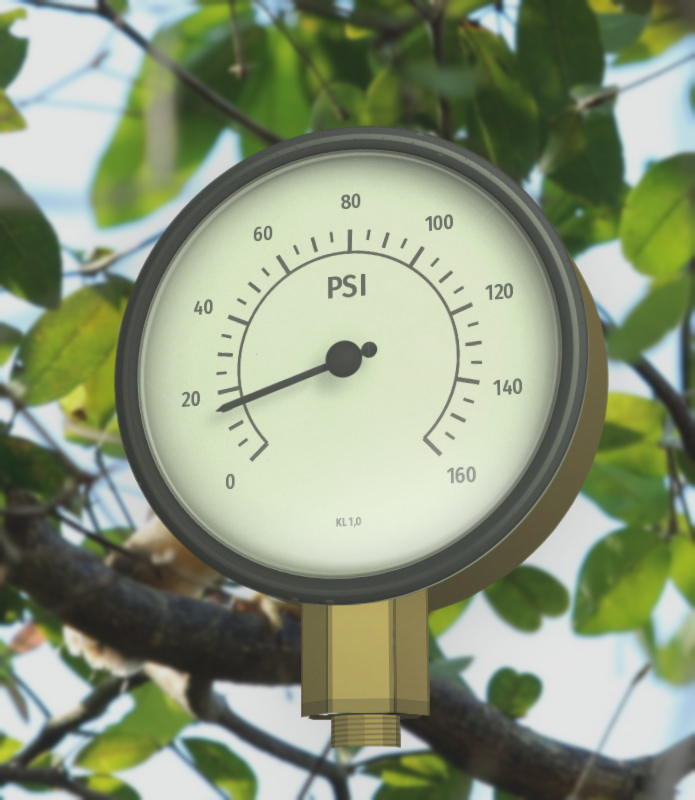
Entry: 15
